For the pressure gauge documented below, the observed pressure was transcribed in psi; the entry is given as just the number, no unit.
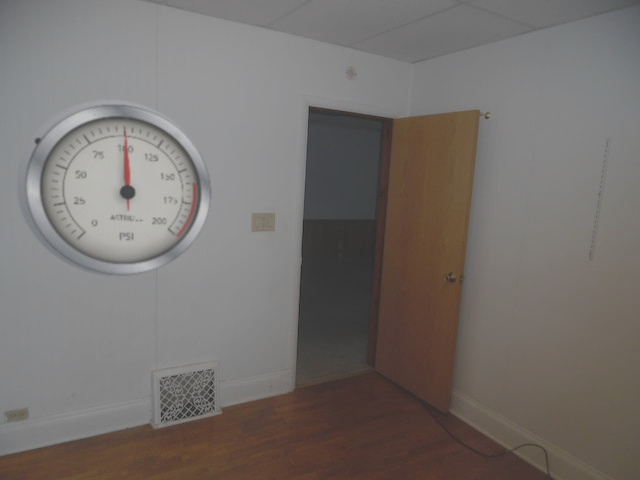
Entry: 100
